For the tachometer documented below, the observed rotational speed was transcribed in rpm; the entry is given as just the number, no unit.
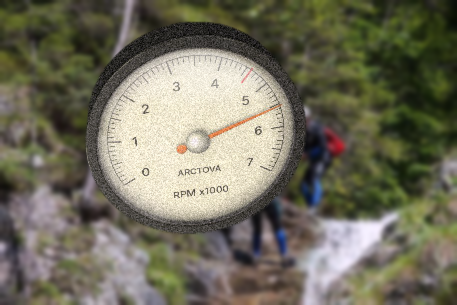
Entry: 5500
